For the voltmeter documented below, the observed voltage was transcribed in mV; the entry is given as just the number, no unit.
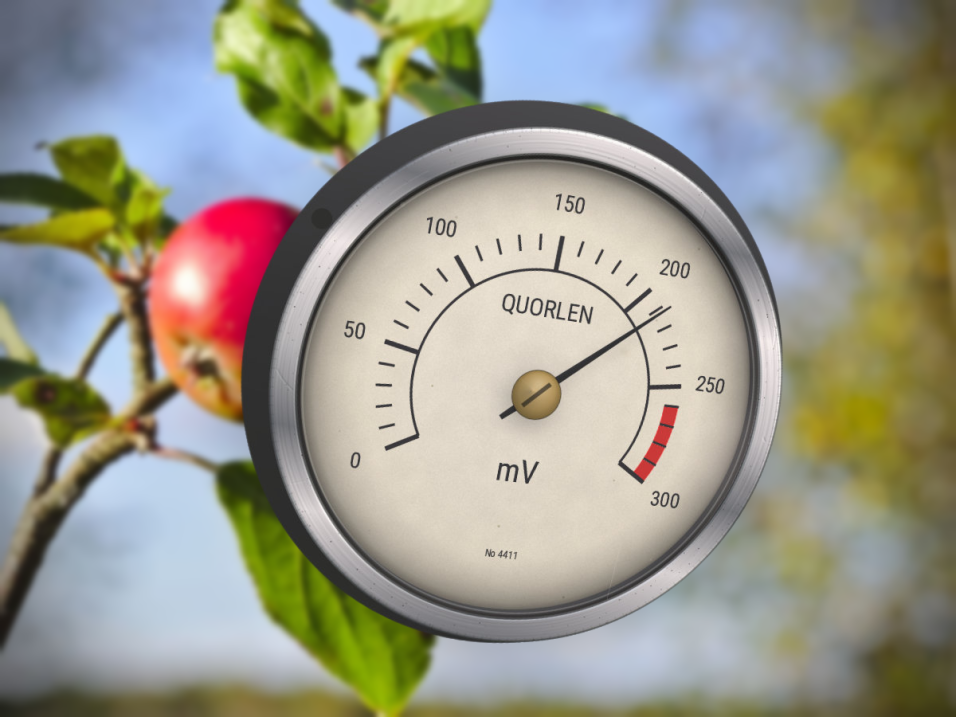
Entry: 210
